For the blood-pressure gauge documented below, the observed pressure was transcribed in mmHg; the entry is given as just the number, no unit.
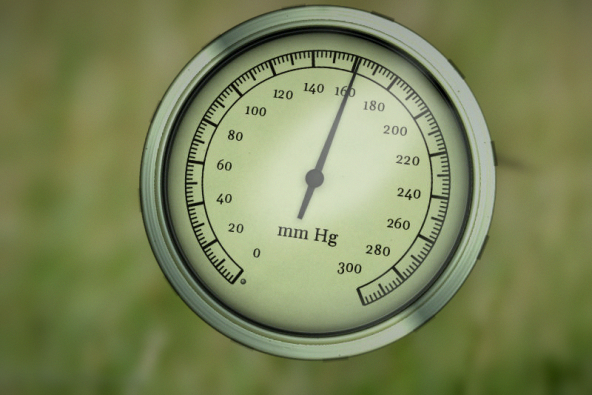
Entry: 162
